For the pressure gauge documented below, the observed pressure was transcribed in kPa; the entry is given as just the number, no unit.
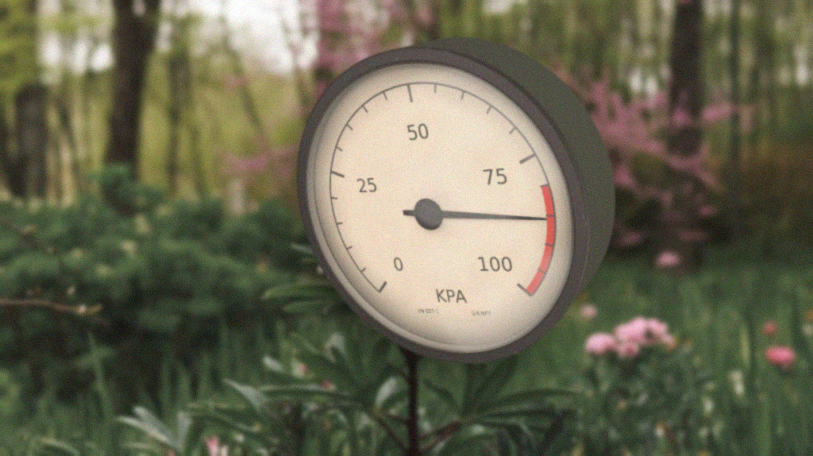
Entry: 85
